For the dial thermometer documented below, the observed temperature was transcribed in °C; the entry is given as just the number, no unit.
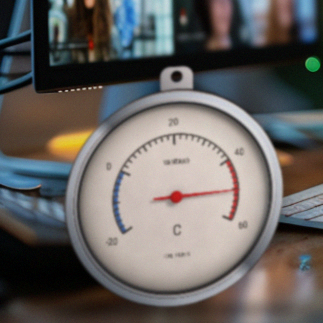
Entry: 50
